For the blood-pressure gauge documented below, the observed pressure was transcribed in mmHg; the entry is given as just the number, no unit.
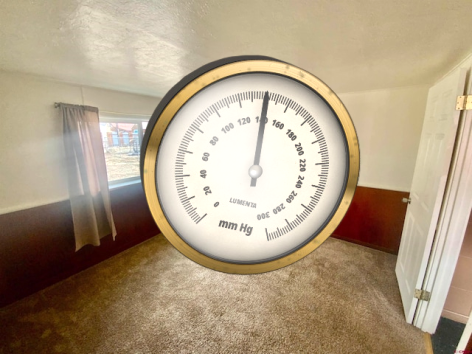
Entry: 140
